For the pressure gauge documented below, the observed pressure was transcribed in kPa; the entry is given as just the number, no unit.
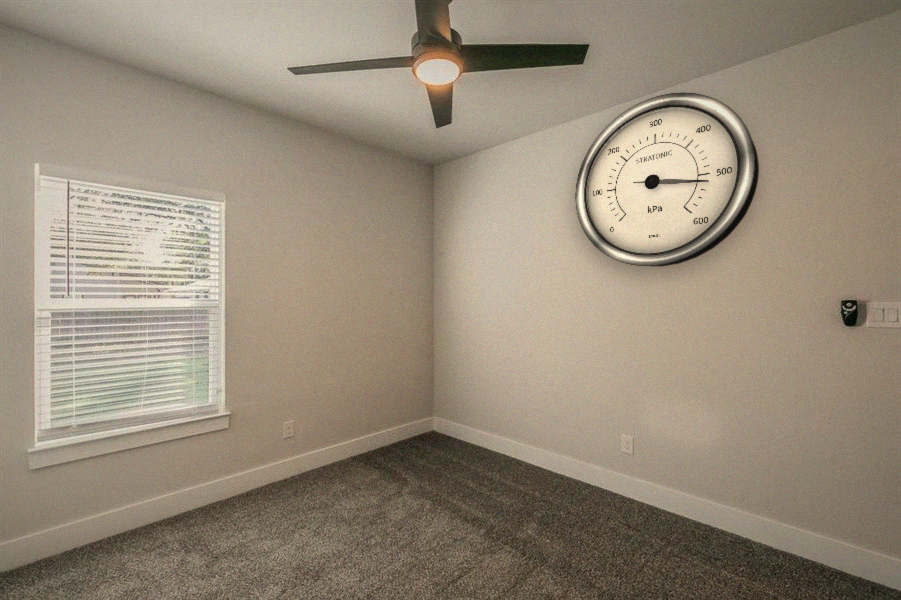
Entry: 520
